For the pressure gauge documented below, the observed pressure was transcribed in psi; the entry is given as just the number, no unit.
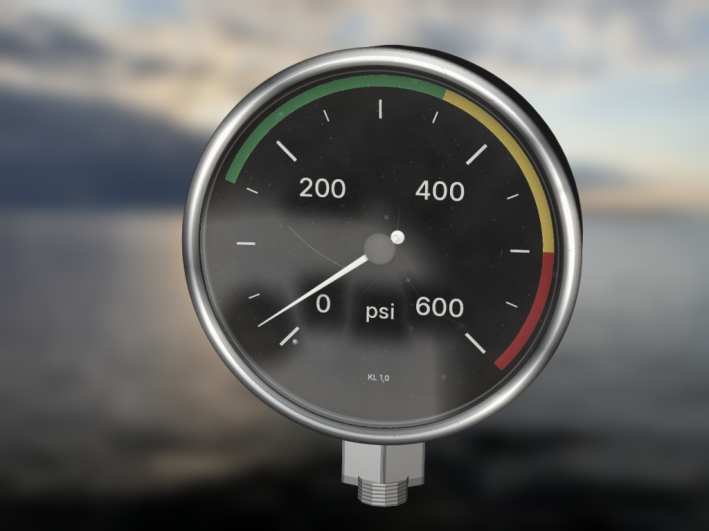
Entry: 25
